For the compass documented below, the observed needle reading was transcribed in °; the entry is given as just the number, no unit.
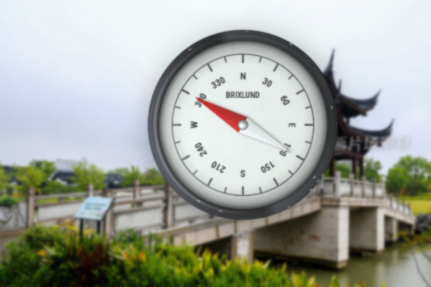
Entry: 300
